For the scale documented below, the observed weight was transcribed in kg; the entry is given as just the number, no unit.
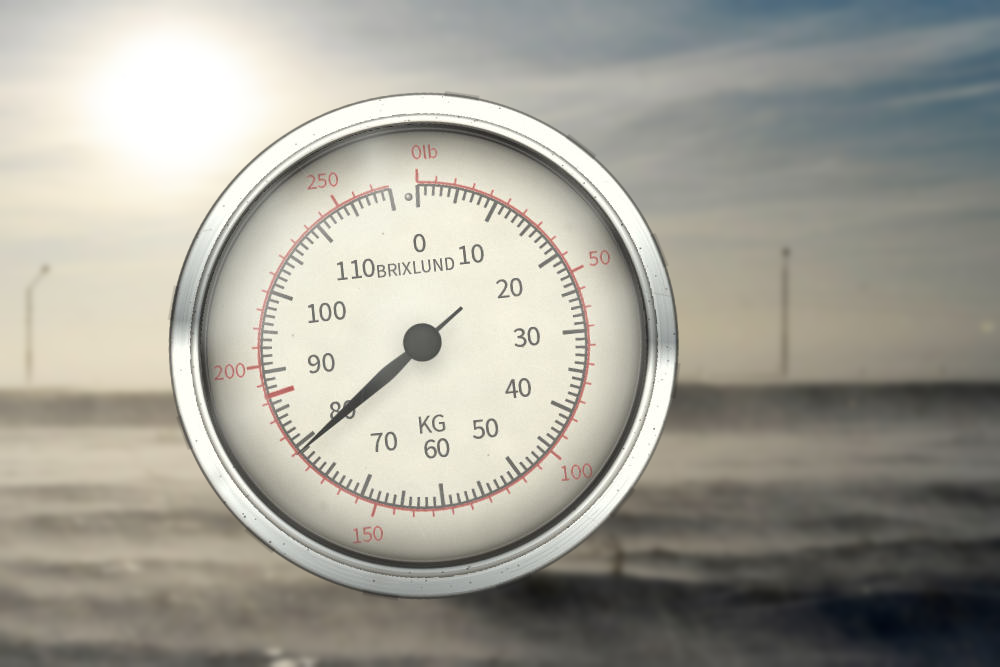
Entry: 79
